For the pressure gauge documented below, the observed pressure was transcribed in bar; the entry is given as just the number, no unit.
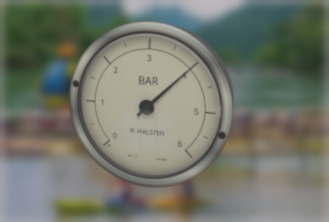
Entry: 4
